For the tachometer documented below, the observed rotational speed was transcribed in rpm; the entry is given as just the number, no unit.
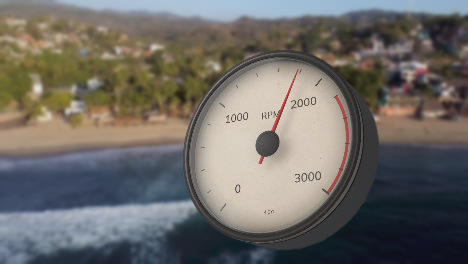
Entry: 1800
